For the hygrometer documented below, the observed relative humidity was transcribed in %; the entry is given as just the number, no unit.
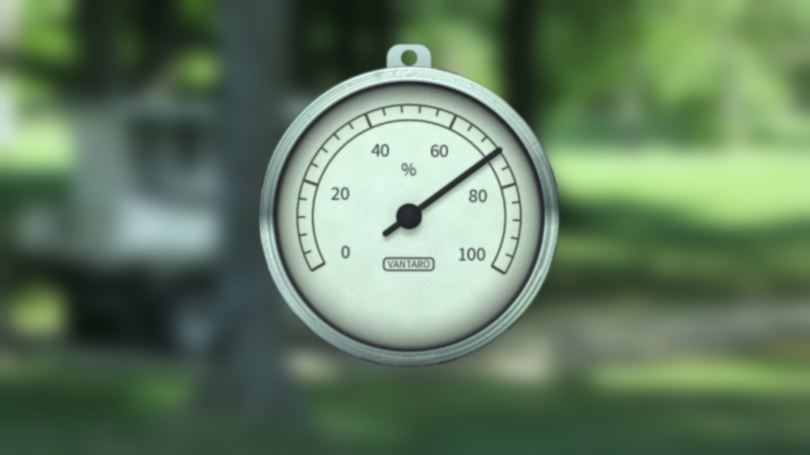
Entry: 72
